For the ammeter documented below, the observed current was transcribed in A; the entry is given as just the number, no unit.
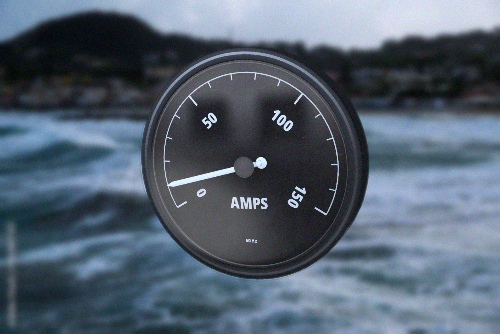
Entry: 10
